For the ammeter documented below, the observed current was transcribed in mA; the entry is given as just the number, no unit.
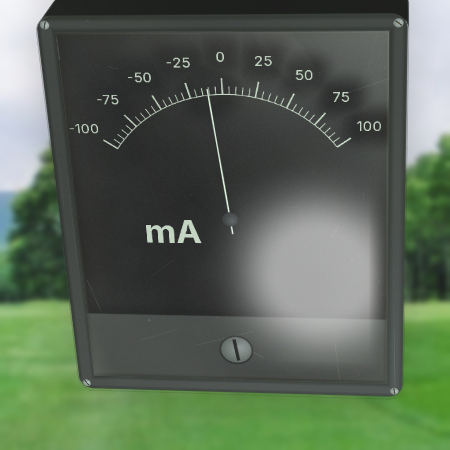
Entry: -10
